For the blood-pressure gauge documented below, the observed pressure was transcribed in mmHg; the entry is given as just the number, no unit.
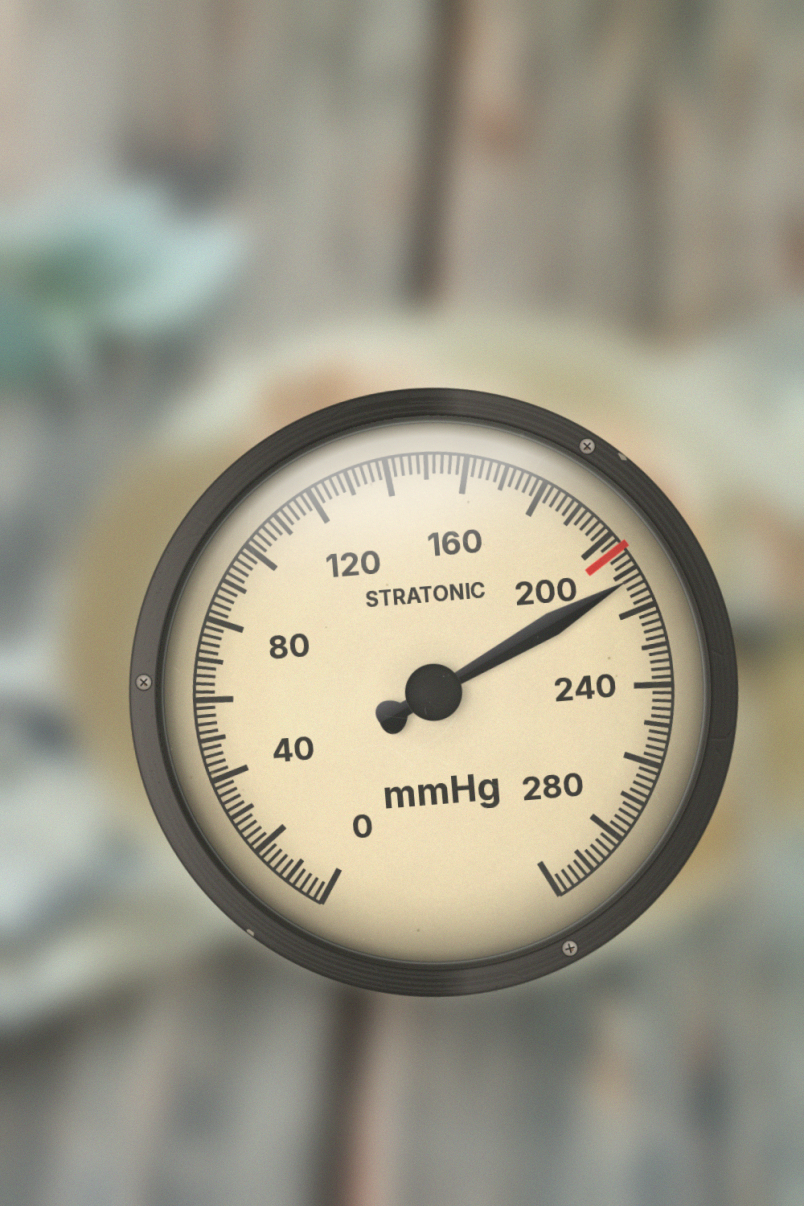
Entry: 212
